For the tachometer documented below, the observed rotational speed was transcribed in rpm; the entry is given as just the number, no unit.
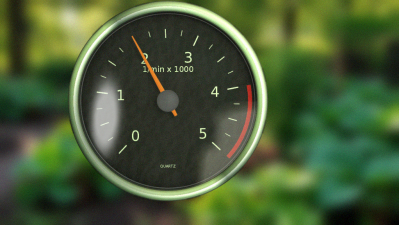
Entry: 2000
